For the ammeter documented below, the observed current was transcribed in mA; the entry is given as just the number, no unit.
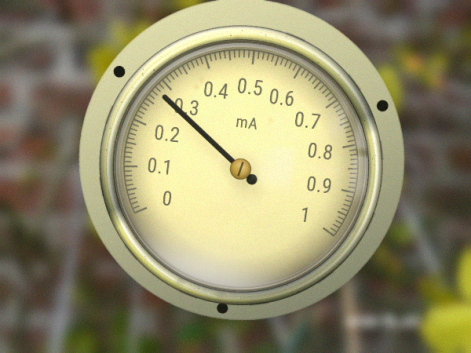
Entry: 0.28
